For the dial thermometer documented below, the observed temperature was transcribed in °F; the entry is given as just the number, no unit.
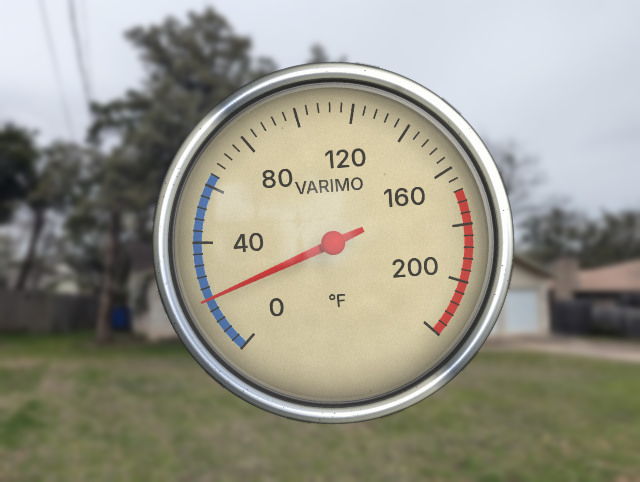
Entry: 20
